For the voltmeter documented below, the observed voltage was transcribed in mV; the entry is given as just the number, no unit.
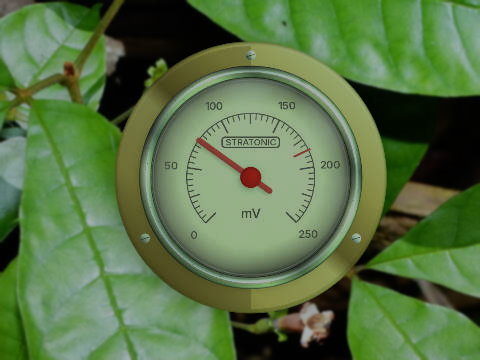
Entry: 75
